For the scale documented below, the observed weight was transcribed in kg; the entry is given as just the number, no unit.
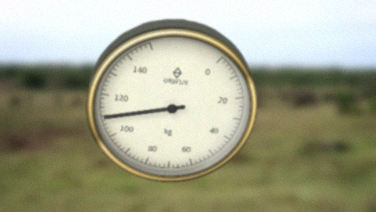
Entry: 110
